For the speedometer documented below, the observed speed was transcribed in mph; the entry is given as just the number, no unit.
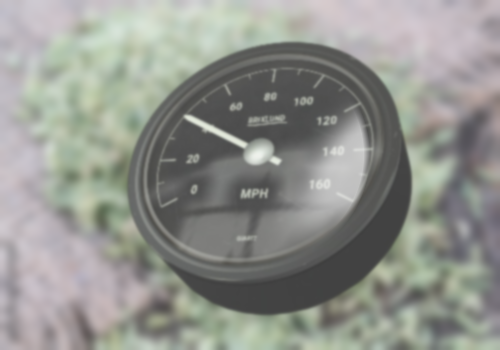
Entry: 40
